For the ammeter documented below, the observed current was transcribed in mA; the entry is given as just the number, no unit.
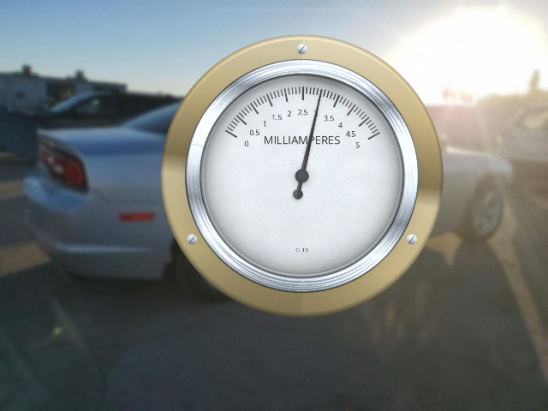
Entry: 3
